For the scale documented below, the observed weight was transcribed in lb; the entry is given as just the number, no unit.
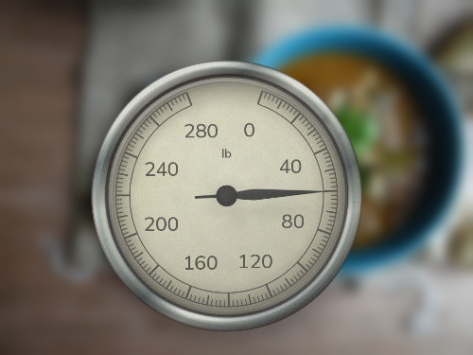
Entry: 60
